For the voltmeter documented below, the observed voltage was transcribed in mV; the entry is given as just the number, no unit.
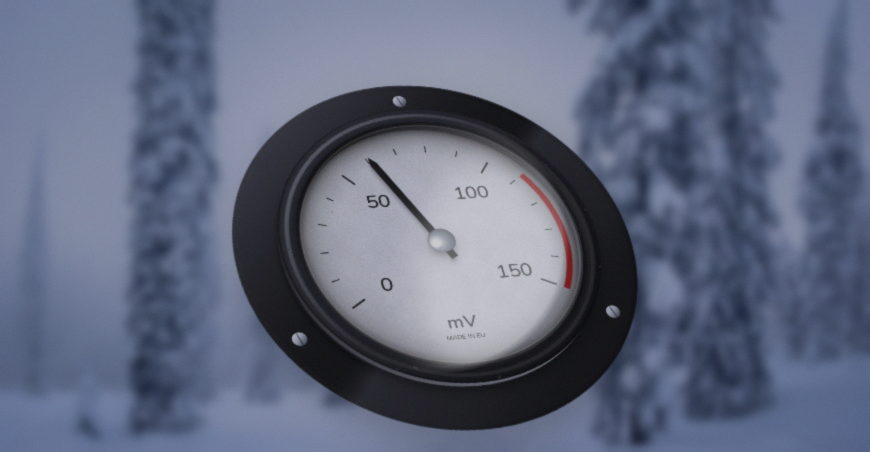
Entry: 60
